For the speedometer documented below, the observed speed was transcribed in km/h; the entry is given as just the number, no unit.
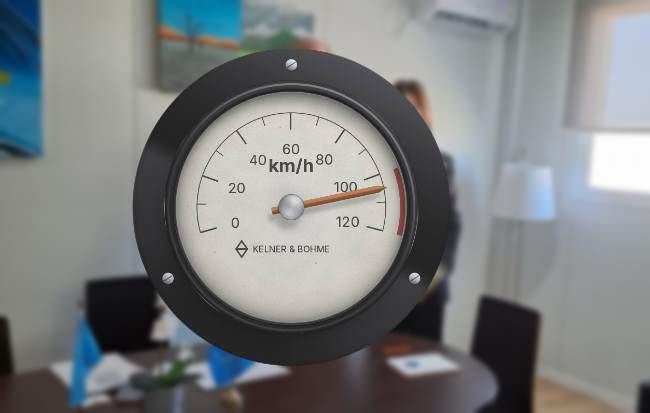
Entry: 105
